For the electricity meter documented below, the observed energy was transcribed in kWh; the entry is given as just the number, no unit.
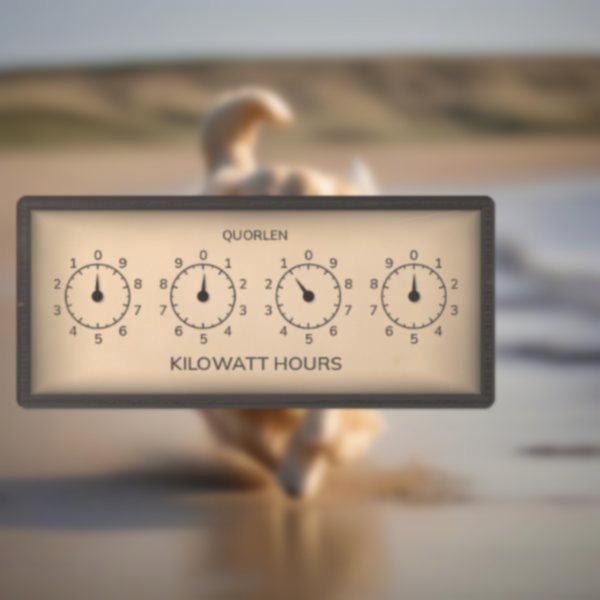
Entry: 10
